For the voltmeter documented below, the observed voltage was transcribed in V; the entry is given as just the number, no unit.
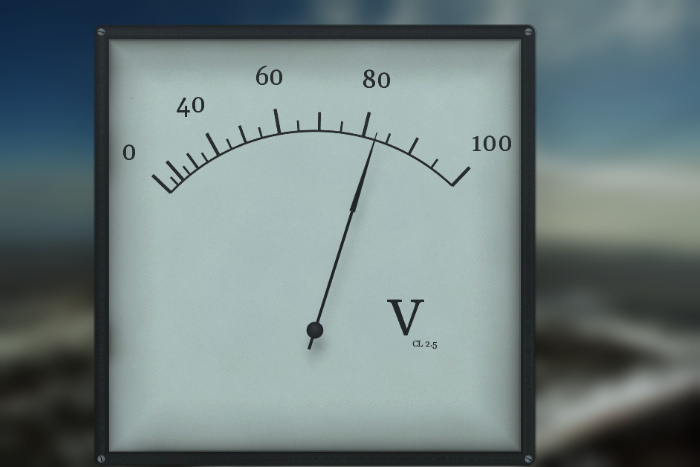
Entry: 82.5
